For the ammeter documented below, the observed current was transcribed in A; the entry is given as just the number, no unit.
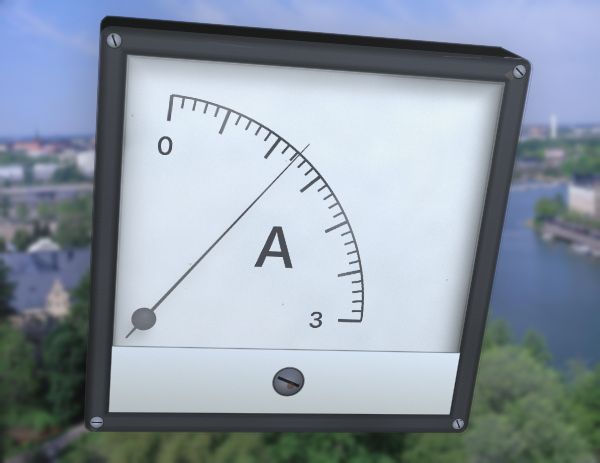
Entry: 1.2
